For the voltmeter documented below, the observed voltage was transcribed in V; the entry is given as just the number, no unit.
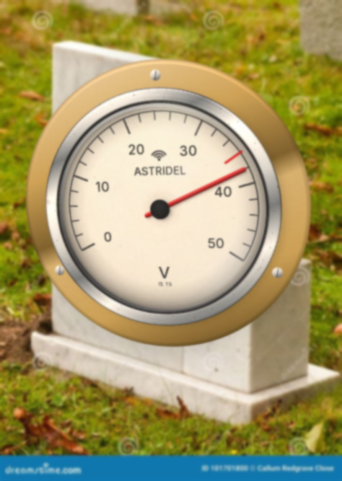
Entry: 38
